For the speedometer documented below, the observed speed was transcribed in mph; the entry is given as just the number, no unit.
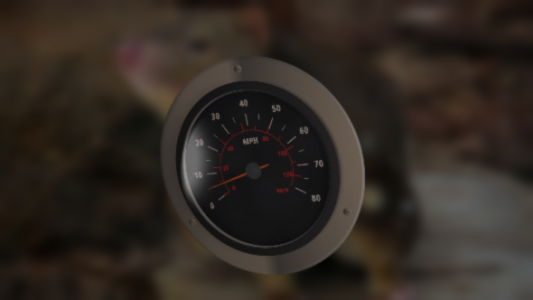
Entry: 5
